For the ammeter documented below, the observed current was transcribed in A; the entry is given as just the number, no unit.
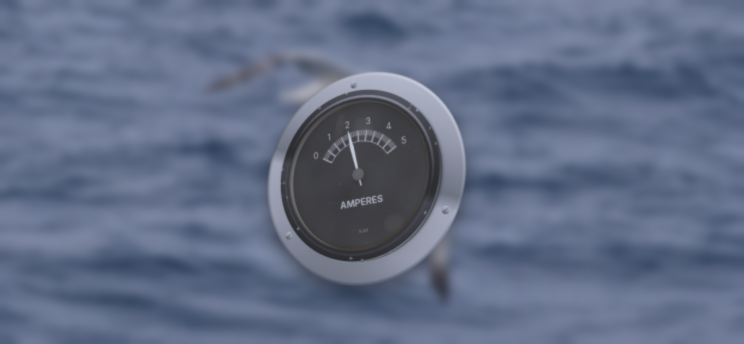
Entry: 2
